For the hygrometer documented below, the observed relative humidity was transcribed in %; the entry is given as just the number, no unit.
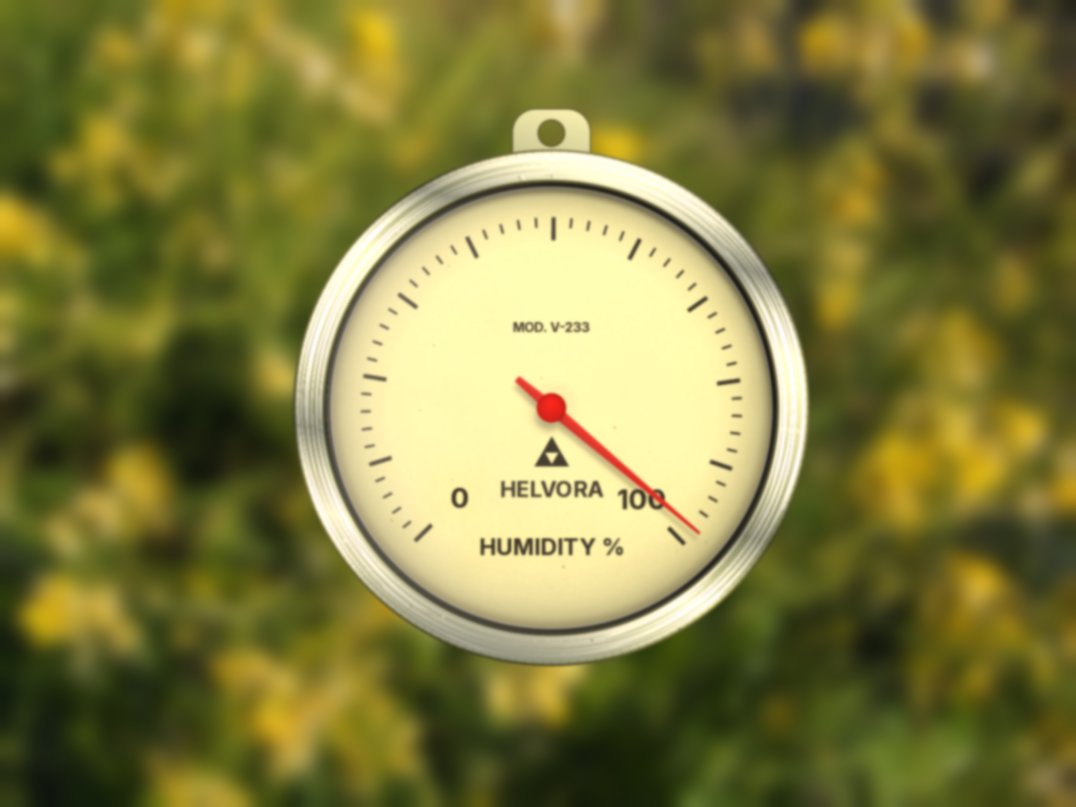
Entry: 98
